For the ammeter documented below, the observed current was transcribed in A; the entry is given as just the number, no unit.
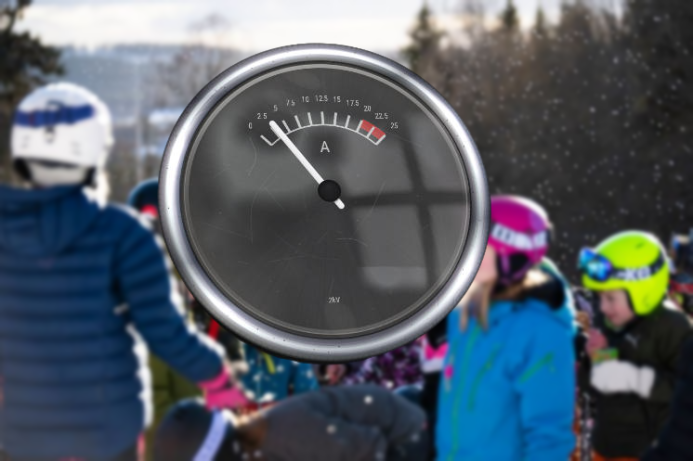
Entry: 2.5
